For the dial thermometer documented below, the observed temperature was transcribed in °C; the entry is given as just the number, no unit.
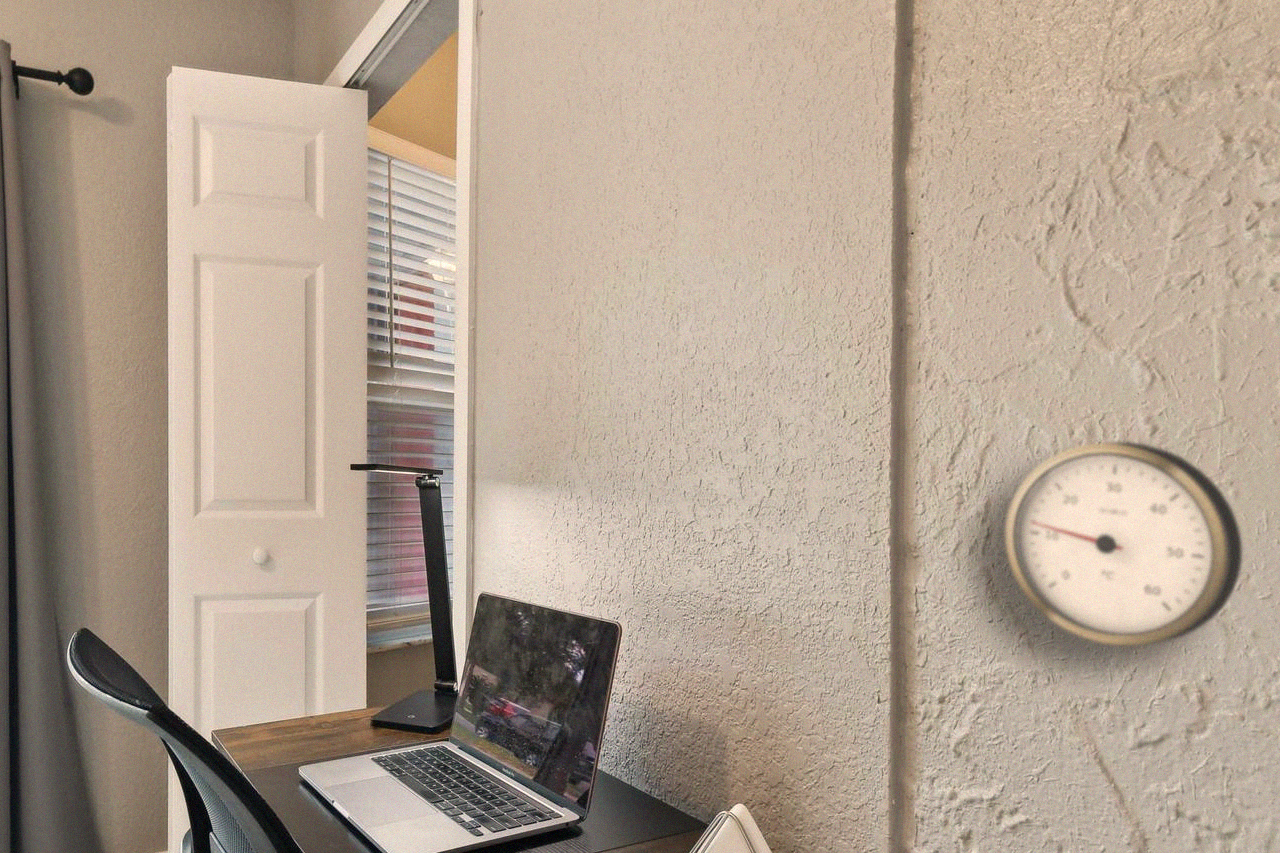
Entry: 12
